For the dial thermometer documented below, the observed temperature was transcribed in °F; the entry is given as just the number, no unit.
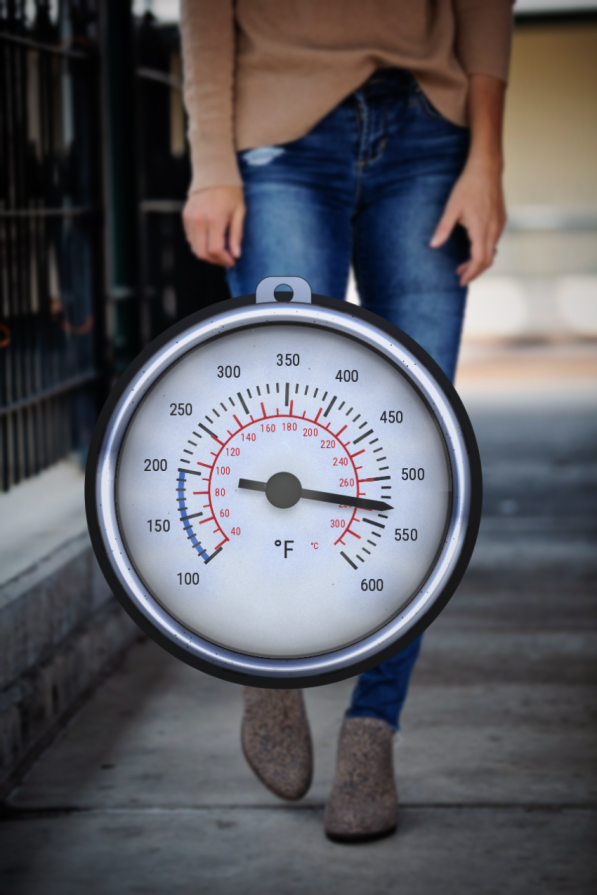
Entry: 530
